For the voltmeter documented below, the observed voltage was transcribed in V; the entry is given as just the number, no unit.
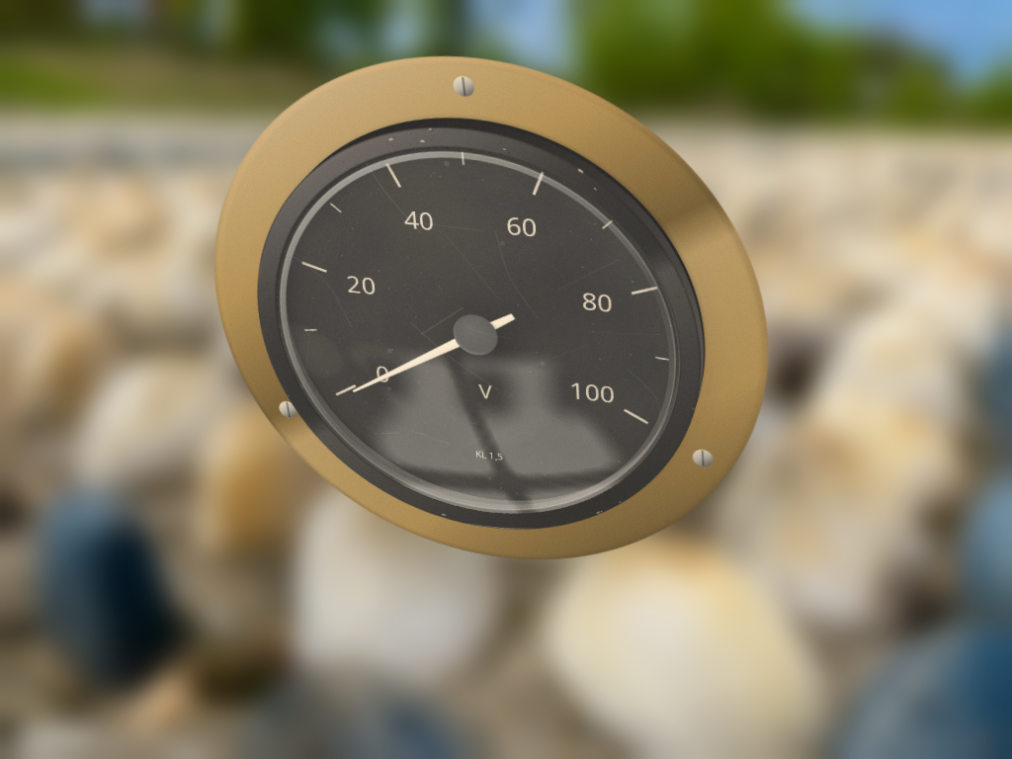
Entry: 0
